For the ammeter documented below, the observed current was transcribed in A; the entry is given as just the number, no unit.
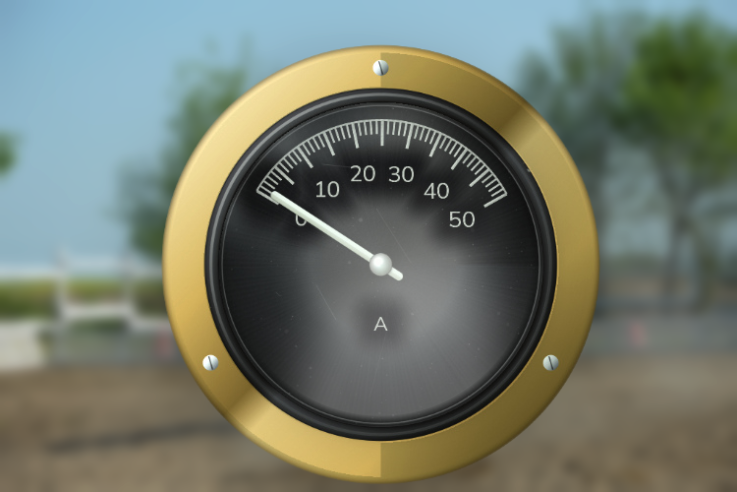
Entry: 1
